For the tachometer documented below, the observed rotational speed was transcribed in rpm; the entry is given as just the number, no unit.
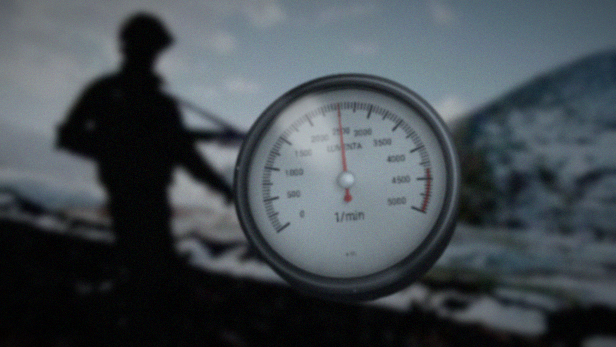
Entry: 2500
